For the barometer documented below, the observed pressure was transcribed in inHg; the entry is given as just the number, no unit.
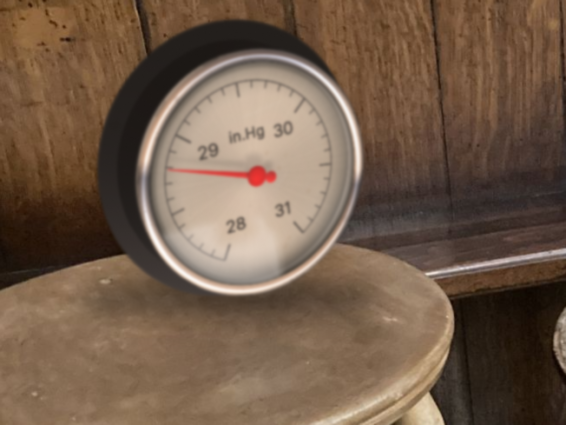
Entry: 28.8
